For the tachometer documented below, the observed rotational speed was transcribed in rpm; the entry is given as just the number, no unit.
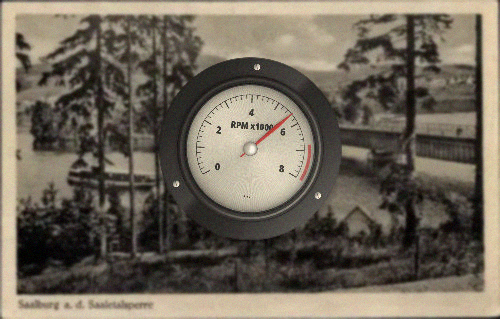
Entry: 5600
